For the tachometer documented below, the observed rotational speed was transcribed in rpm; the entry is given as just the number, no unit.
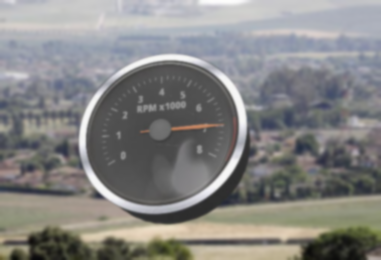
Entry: 7000
